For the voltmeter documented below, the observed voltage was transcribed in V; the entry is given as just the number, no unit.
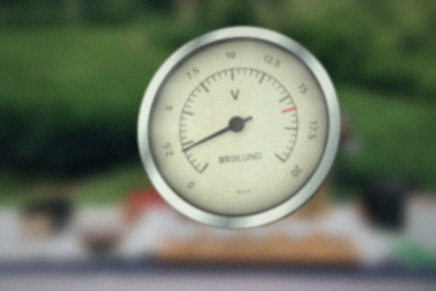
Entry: 2
